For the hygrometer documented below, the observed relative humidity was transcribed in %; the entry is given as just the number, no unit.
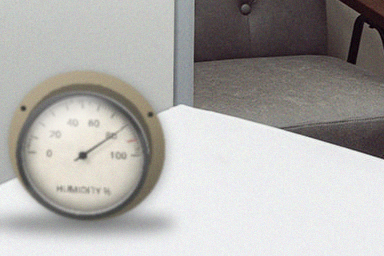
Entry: 80
